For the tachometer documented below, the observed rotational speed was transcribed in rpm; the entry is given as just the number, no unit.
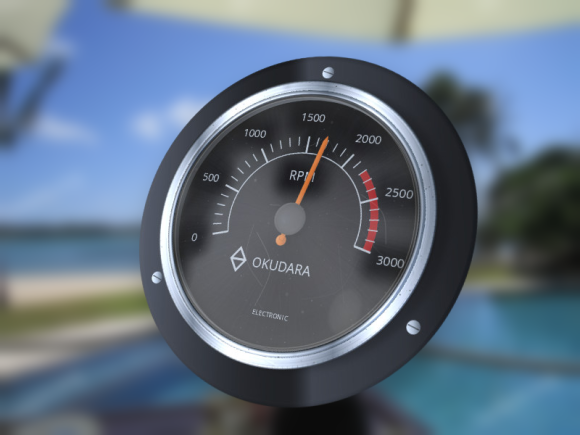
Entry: 1700
